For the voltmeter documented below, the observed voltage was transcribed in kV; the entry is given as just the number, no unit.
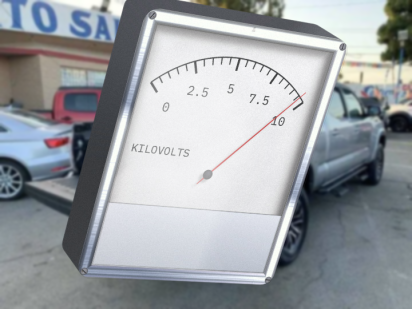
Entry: 9.5
